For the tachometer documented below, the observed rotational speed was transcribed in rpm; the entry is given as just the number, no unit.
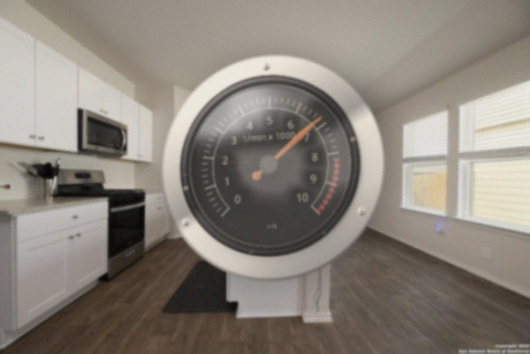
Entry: 6800
